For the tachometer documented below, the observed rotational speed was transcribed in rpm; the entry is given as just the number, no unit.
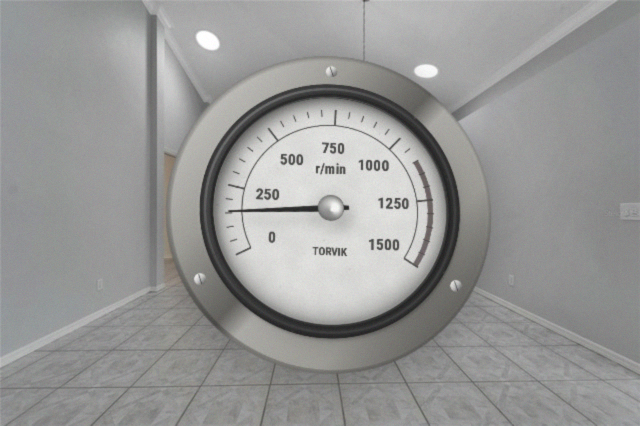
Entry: 150
